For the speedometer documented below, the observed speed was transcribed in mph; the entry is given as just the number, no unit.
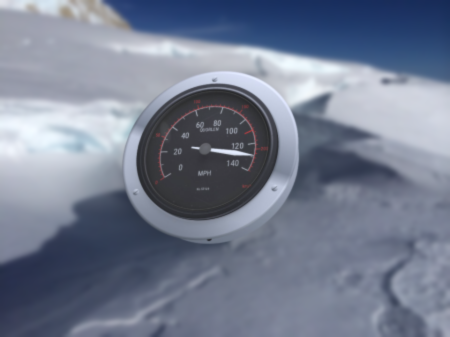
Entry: 130
